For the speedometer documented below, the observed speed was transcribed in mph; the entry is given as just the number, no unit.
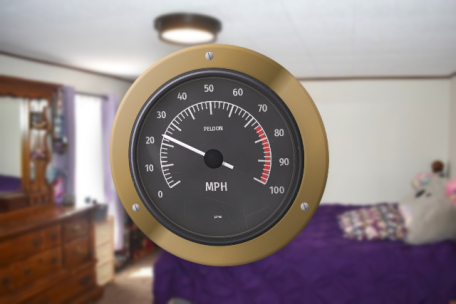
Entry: 24
